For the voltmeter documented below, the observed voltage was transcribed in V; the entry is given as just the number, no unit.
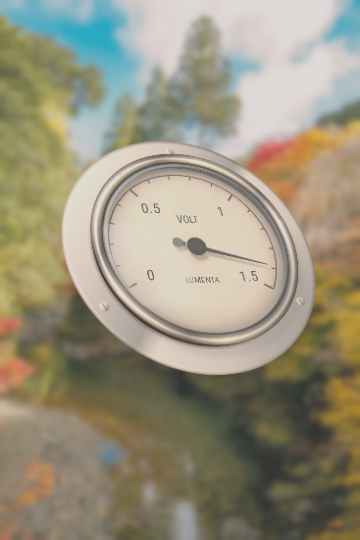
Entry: 1.4
